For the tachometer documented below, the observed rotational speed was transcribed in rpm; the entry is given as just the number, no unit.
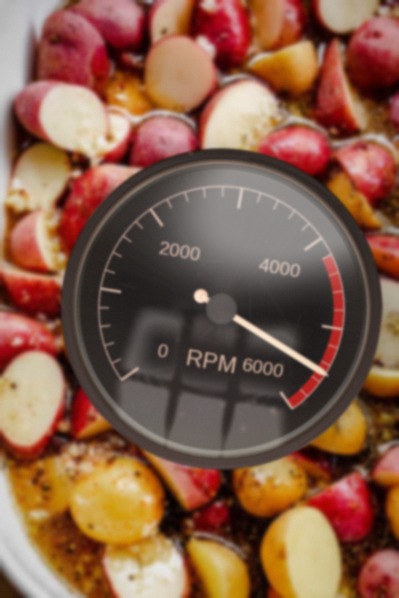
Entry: 5500
